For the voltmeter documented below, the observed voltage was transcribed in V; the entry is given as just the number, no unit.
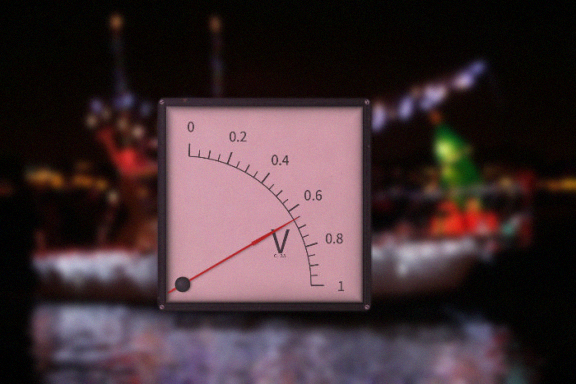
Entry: 0.65
